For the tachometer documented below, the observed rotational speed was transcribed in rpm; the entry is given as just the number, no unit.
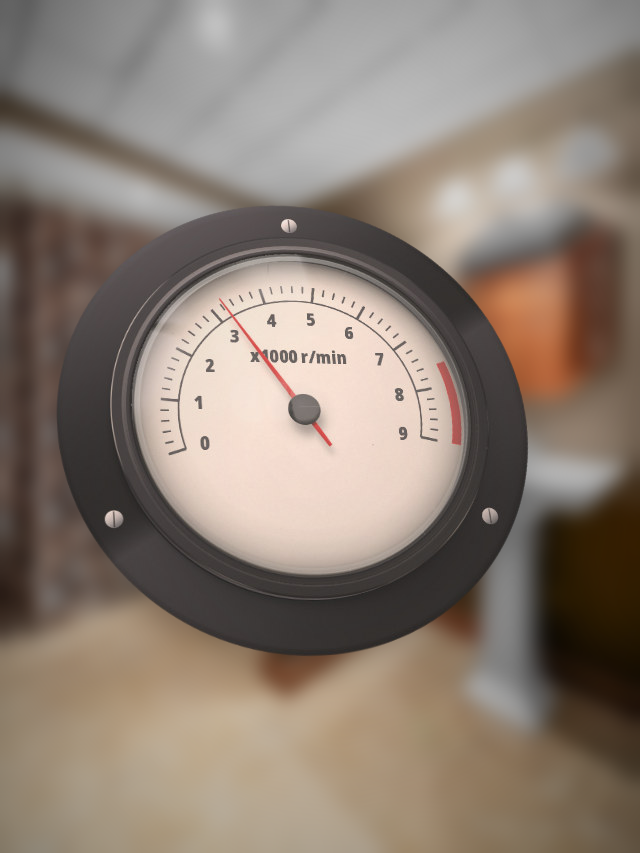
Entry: 3200
